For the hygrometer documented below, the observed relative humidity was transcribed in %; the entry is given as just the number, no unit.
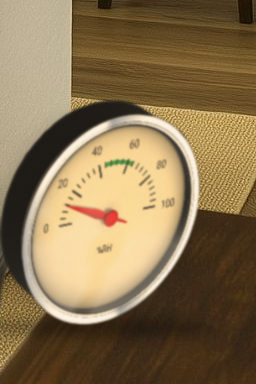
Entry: 12
